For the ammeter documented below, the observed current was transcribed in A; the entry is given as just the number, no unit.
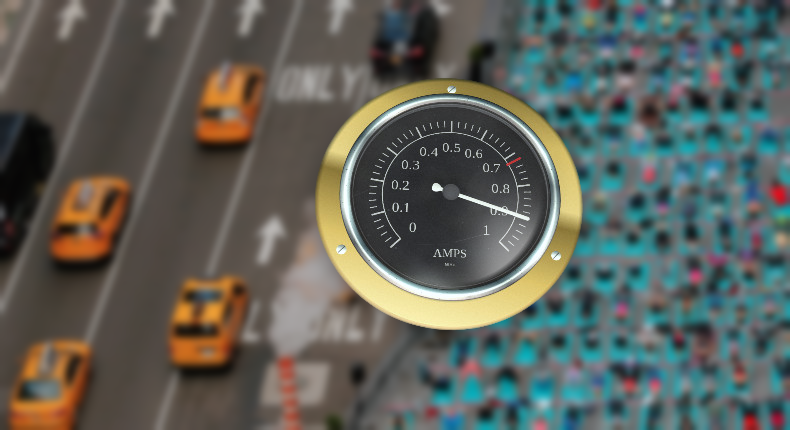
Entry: 0.9
